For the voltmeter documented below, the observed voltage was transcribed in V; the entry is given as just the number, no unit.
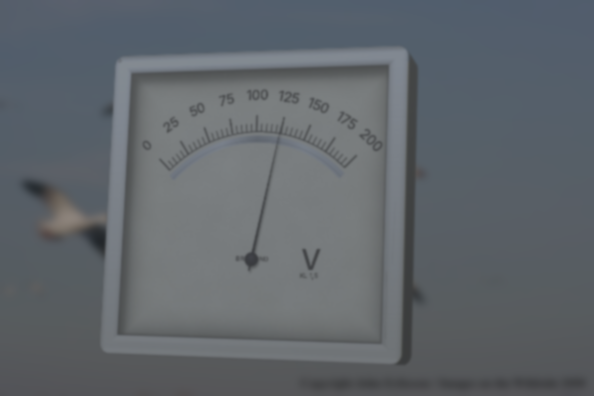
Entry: 125
